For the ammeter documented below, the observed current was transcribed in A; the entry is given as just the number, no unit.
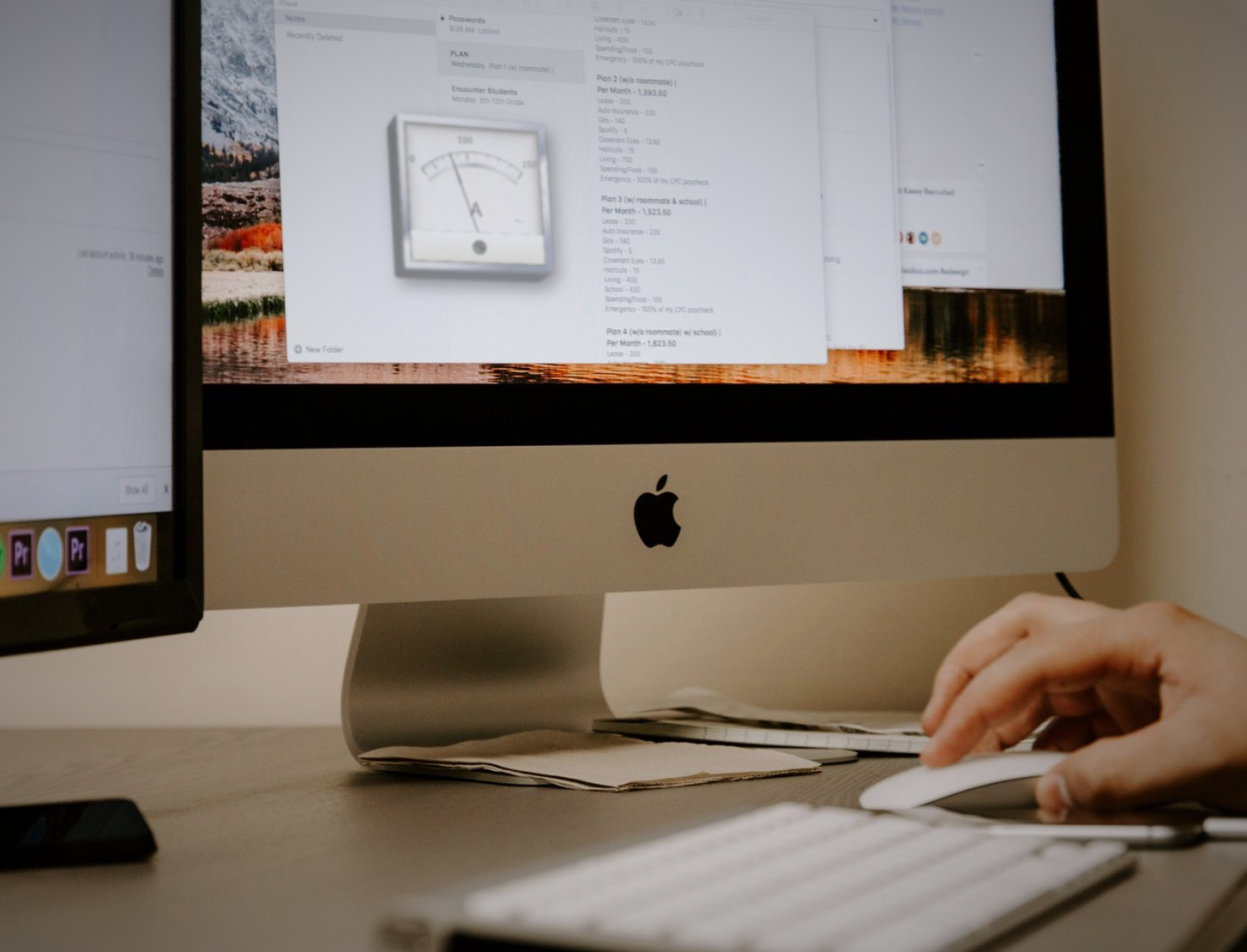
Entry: 80
